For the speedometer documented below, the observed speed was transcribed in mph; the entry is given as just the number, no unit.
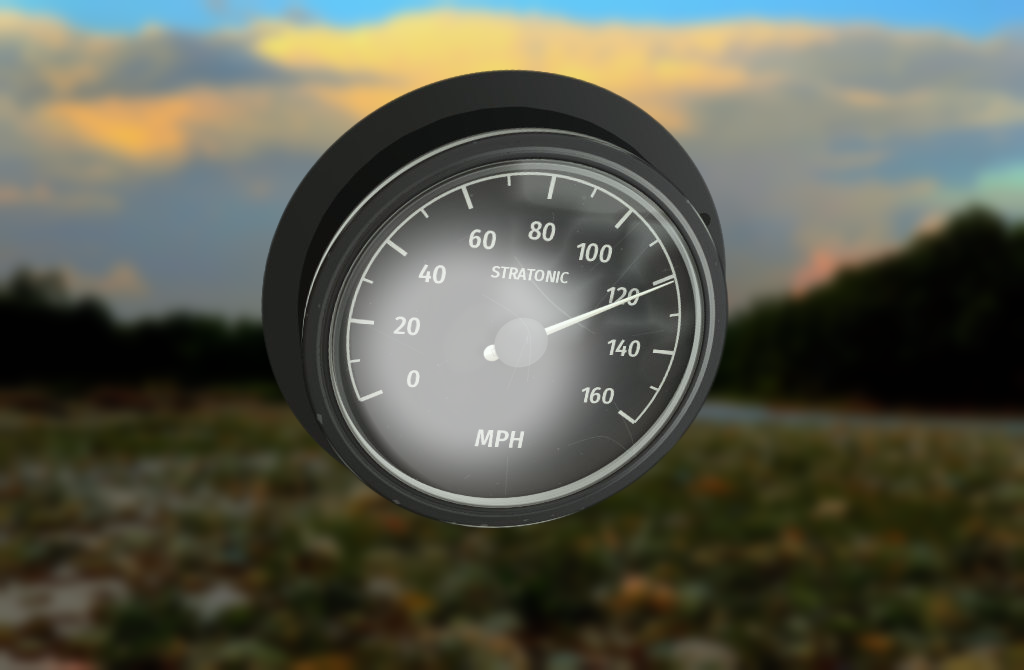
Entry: 120
